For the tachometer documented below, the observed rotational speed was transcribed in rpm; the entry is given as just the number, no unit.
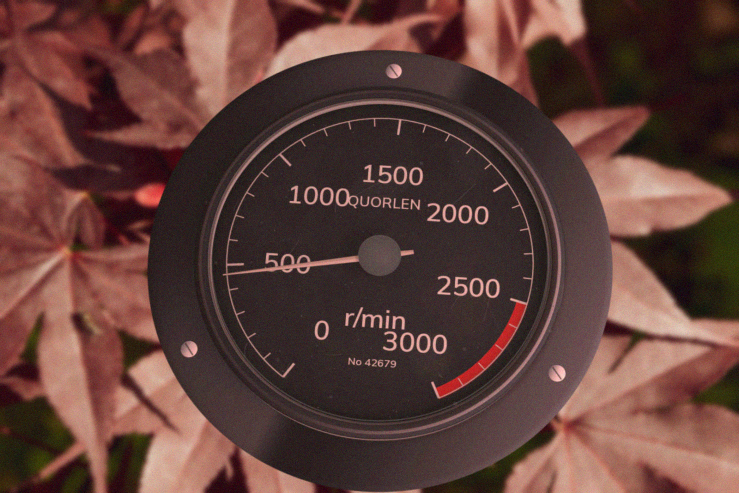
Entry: 450
